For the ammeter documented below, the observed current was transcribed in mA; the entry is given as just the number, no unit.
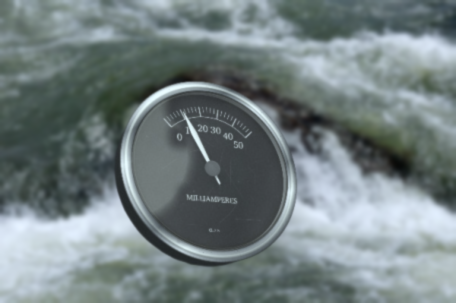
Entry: 10
